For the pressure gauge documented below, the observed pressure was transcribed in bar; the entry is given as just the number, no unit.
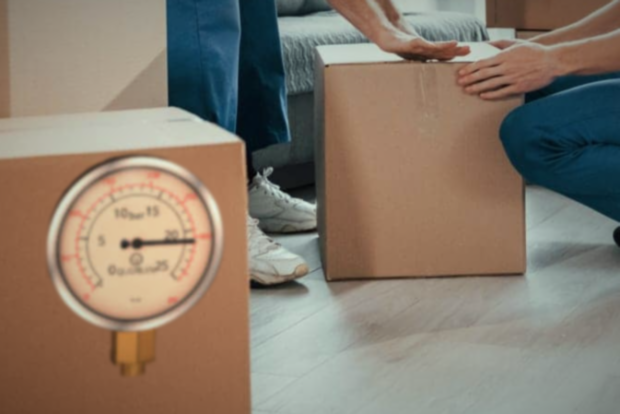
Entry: 21
